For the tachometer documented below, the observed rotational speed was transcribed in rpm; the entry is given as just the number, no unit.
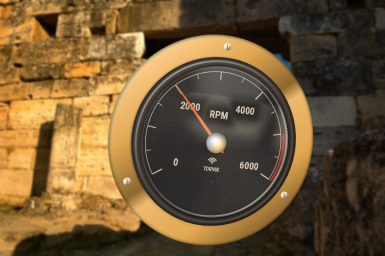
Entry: 2000
